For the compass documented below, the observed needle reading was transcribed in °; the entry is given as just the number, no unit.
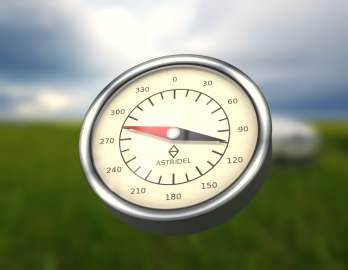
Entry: 285
